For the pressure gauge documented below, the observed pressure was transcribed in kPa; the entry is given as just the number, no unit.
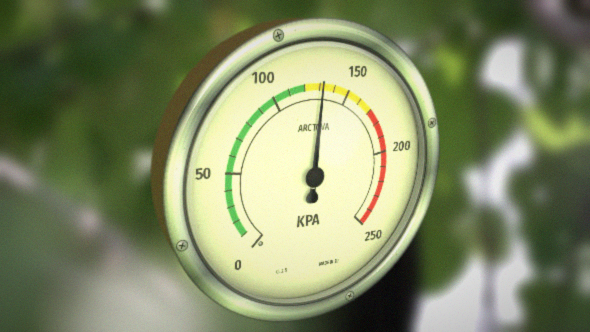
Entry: 130
